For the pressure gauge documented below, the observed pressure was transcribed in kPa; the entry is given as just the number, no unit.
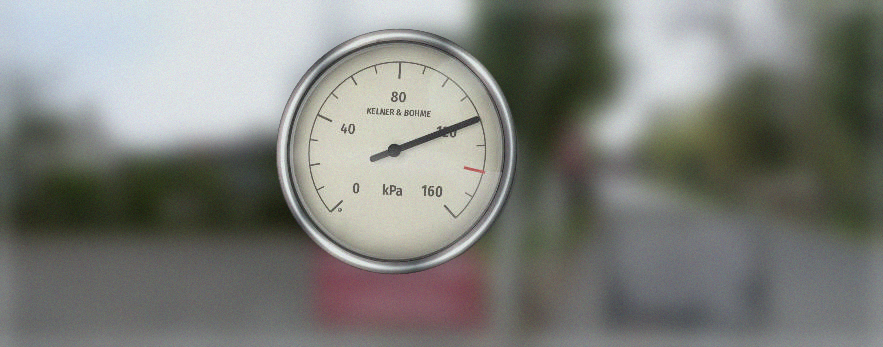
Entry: 120
